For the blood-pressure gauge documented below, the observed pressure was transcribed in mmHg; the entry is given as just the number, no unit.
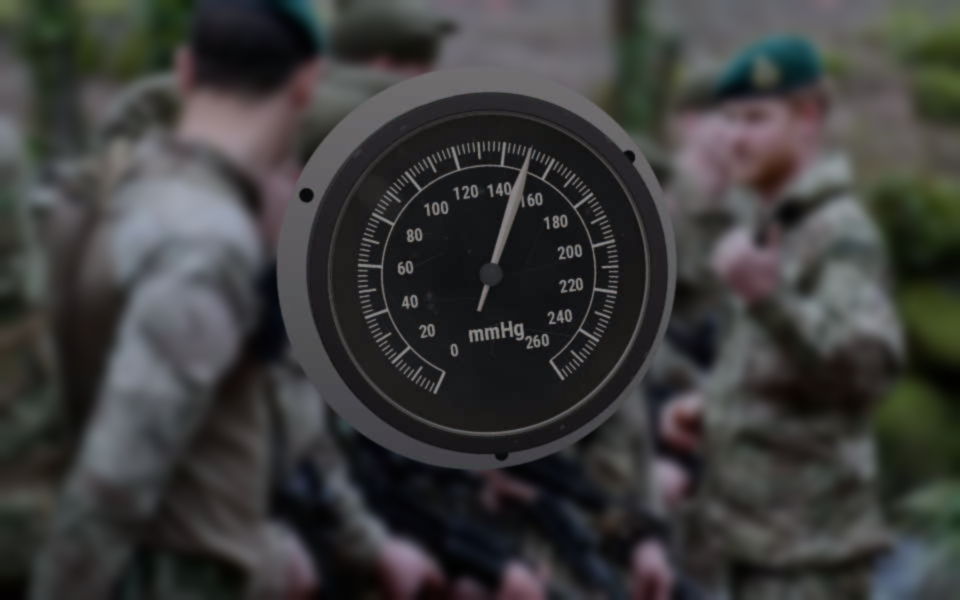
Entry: 150
